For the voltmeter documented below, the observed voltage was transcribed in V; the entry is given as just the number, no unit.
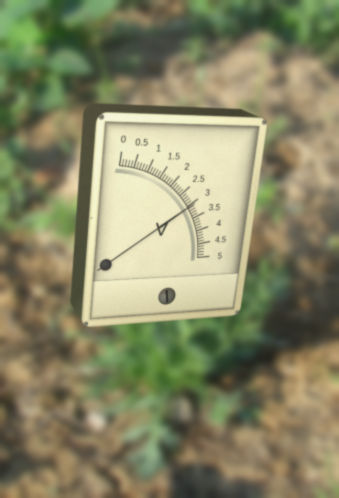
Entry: 3
